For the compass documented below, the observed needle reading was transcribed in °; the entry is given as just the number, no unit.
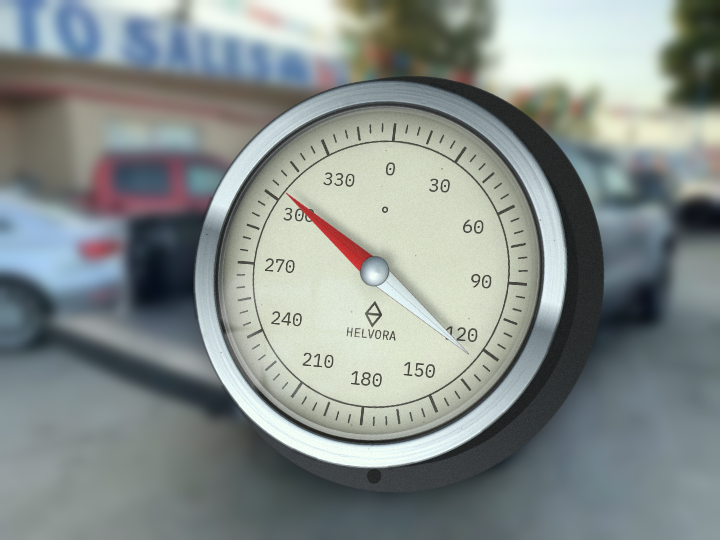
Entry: 305
